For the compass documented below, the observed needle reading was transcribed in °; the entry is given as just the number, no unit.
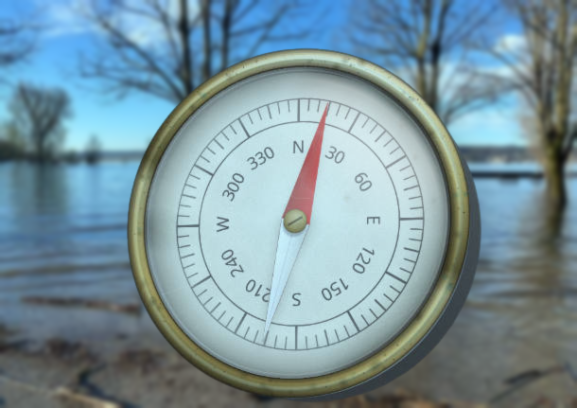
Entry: 15
